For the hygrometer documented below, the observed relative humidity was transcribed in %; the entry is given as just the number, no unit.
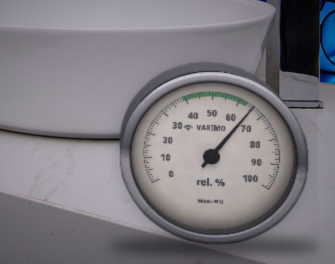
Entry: 65
